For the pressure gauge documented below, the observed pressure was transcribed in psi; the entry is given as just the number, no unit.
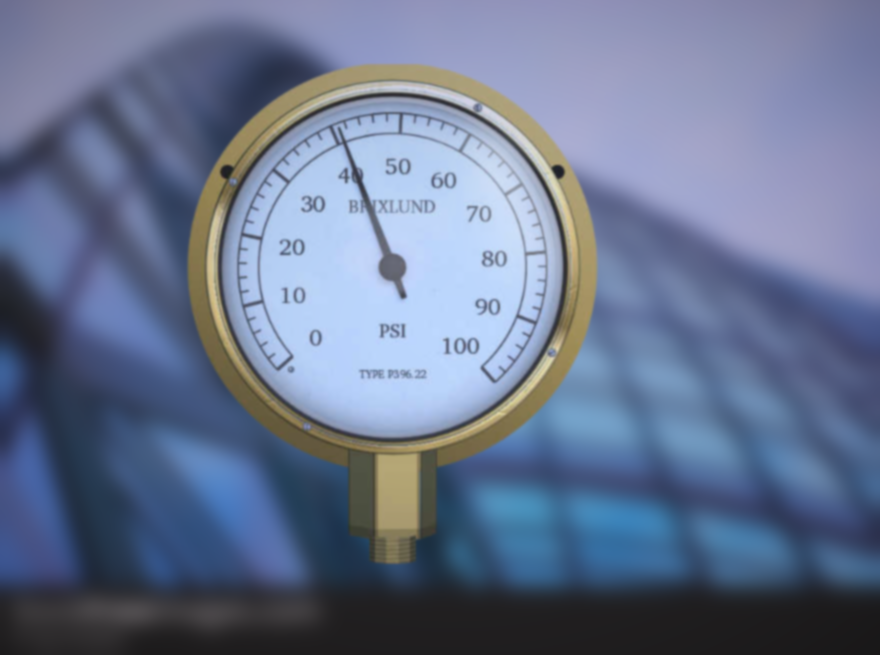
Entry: 41
